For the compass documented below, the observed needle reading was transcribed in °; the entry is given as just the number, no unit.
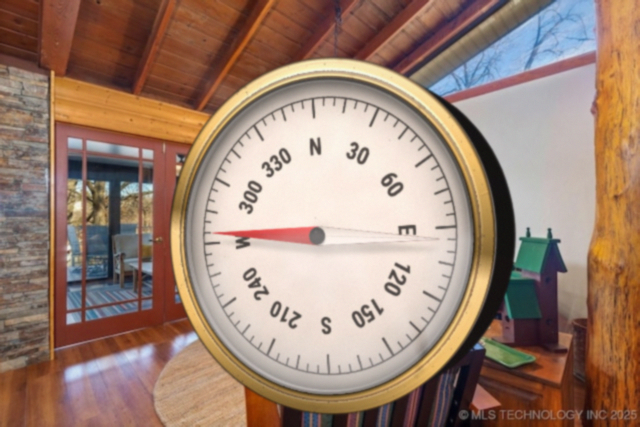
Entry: 275
